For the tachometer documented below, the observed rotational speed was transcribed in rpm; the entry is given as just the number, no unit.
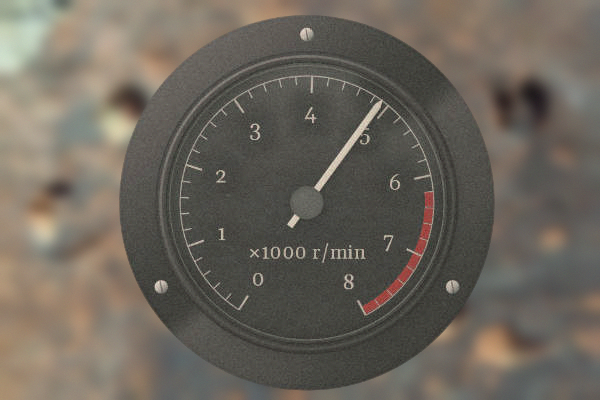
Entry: 4900
